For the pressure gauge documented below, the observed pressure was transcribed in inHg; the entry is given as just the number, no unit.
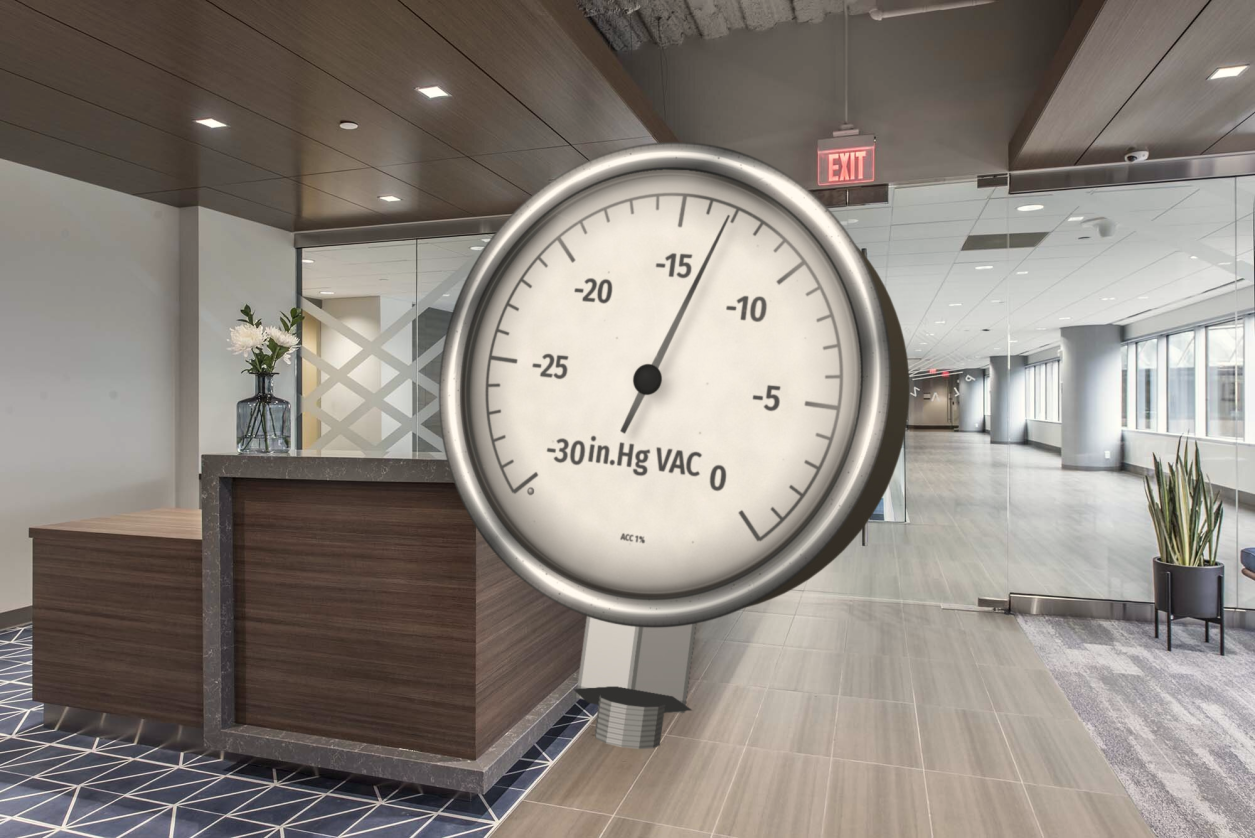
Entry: -13
